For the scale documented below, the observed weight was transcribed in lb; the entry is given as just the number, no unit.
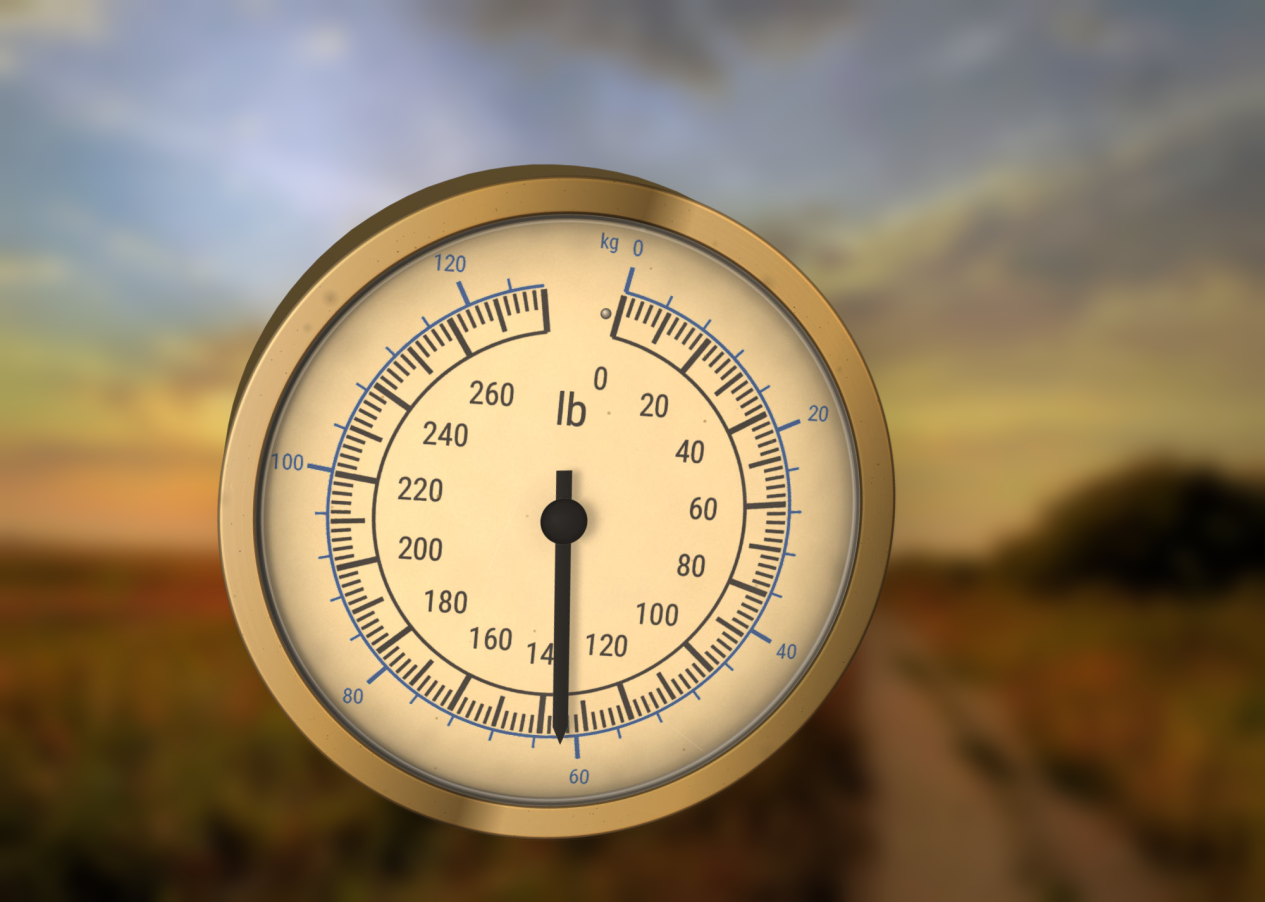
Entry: 136
